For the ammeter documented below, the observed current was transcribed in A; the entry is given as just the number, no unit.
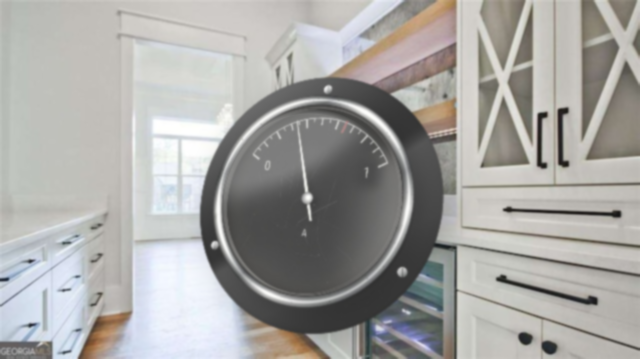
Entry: 0.35
